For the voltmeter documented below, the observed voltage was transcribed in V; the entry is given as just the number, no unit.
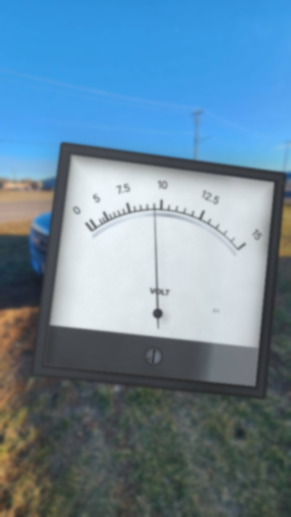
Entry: 9.5
